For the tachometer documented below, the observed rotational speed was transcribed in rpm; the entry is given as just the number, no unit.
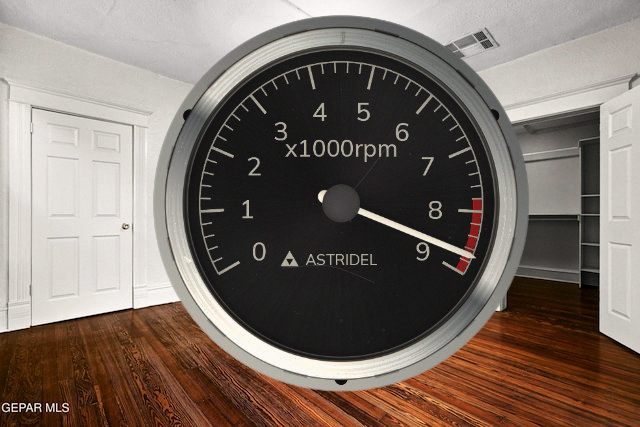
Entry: 8700
